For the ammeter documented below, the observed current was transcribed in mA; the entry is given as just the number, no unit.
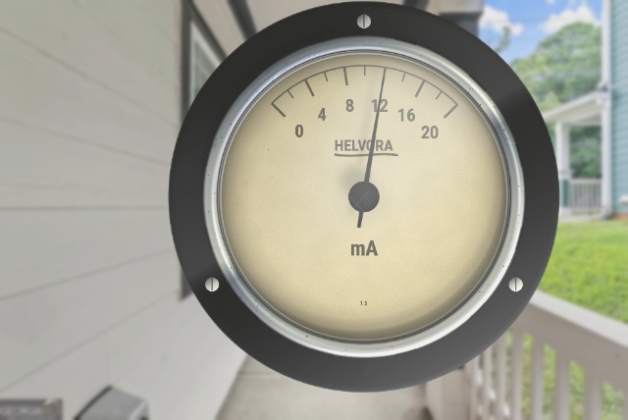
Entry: 12
